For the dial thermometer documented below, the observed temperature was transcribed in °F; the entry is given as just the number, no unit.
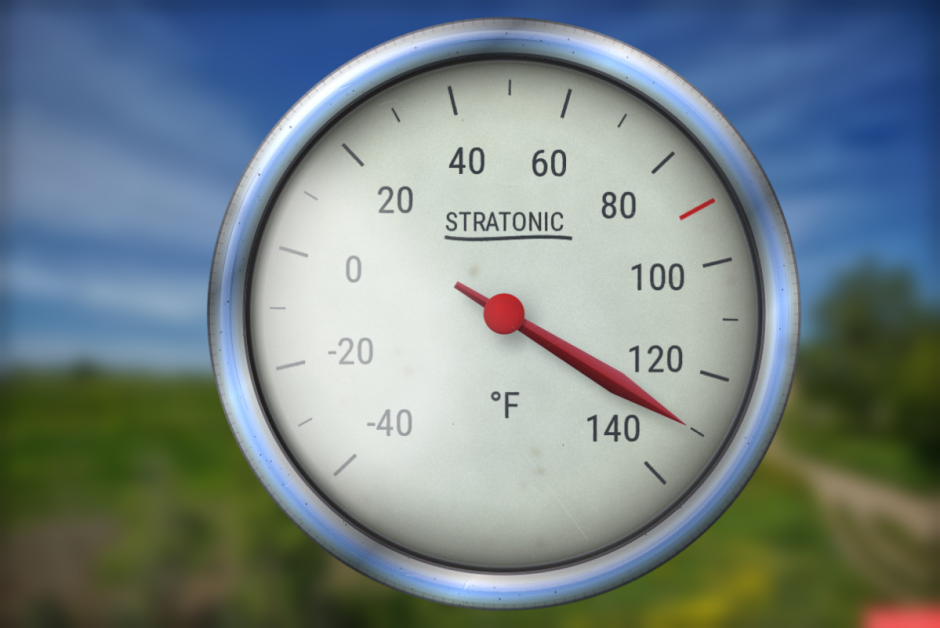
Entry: 130
